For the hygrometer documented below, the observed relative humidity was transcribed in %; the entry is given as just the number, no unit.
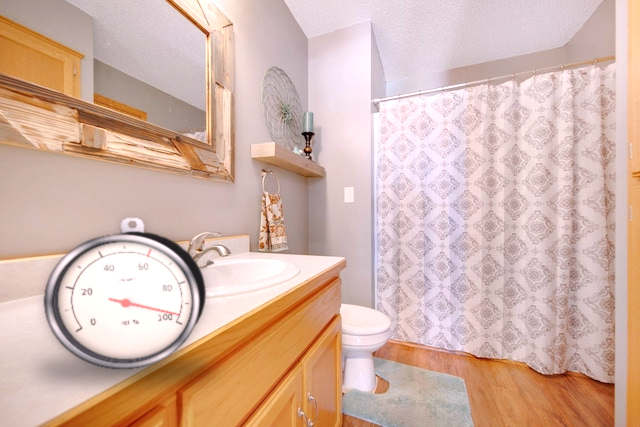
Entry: 95
